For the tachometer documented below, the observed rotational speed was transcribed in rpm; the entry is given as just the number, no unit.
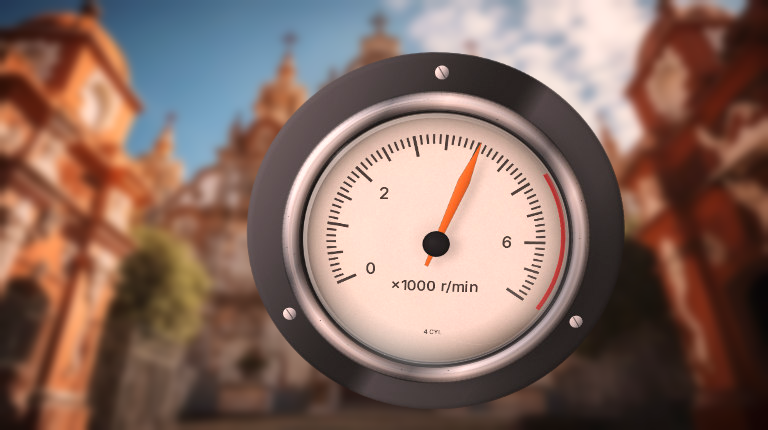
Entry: 4000
